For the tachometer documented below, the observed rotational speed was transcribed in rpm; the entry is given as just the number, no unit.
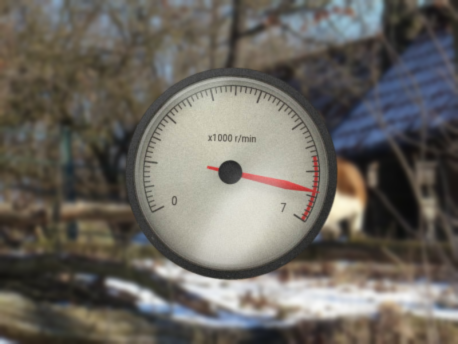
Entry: 6400
